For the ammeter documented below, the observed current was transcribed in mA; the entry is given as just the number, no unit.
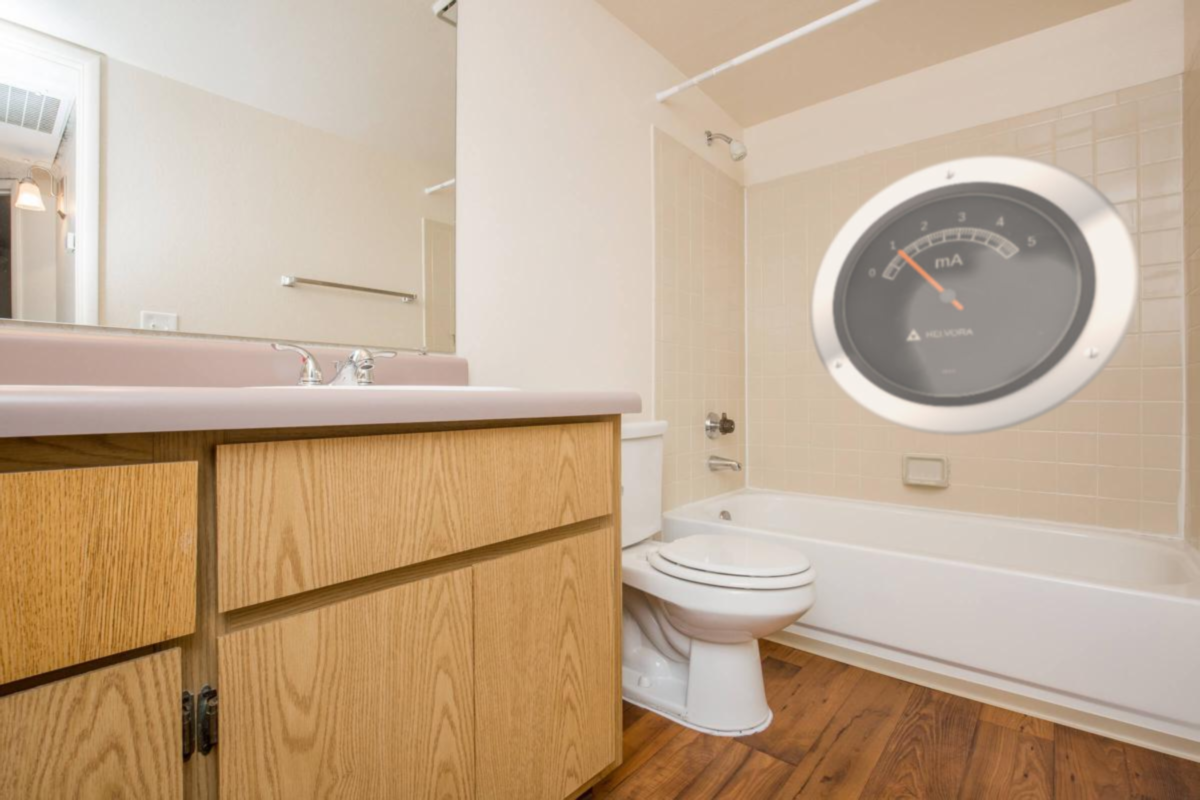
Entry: 1
